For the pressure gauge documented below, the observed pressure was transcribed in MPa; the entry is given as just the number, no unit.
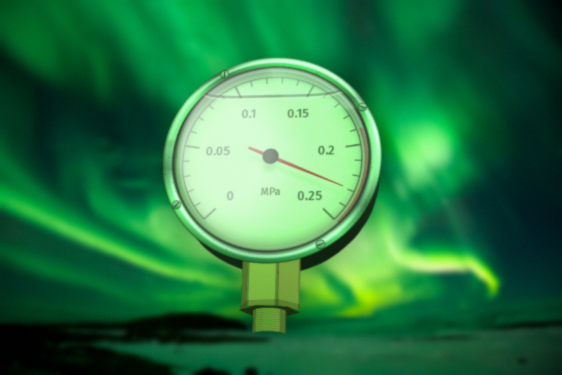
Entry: 0.23
